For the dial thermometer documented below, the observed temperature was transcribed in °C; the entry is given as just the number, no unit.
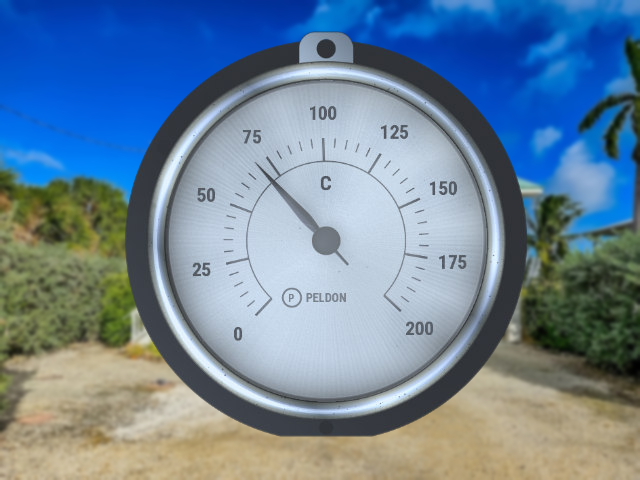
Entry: 70
